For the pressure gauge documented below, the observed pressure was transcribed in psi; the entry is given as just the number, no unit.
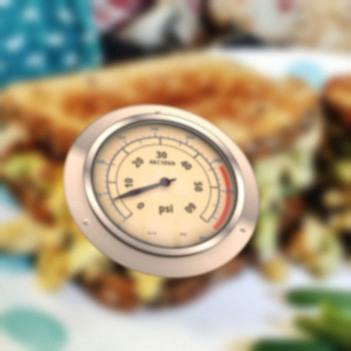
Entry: 5
